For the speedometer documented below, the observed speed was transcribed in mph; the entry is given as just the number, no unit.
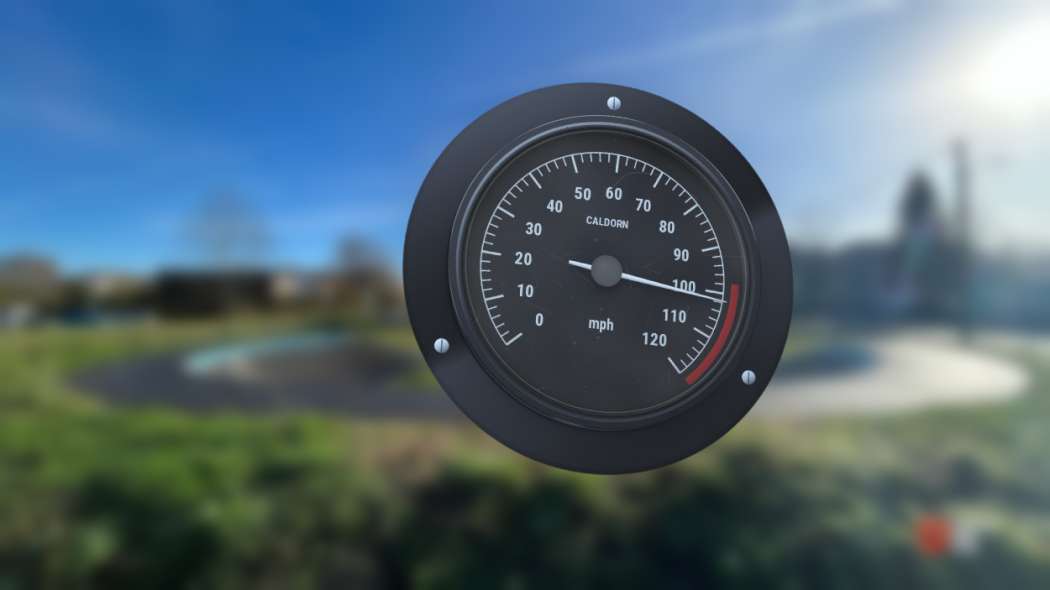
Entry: 102
